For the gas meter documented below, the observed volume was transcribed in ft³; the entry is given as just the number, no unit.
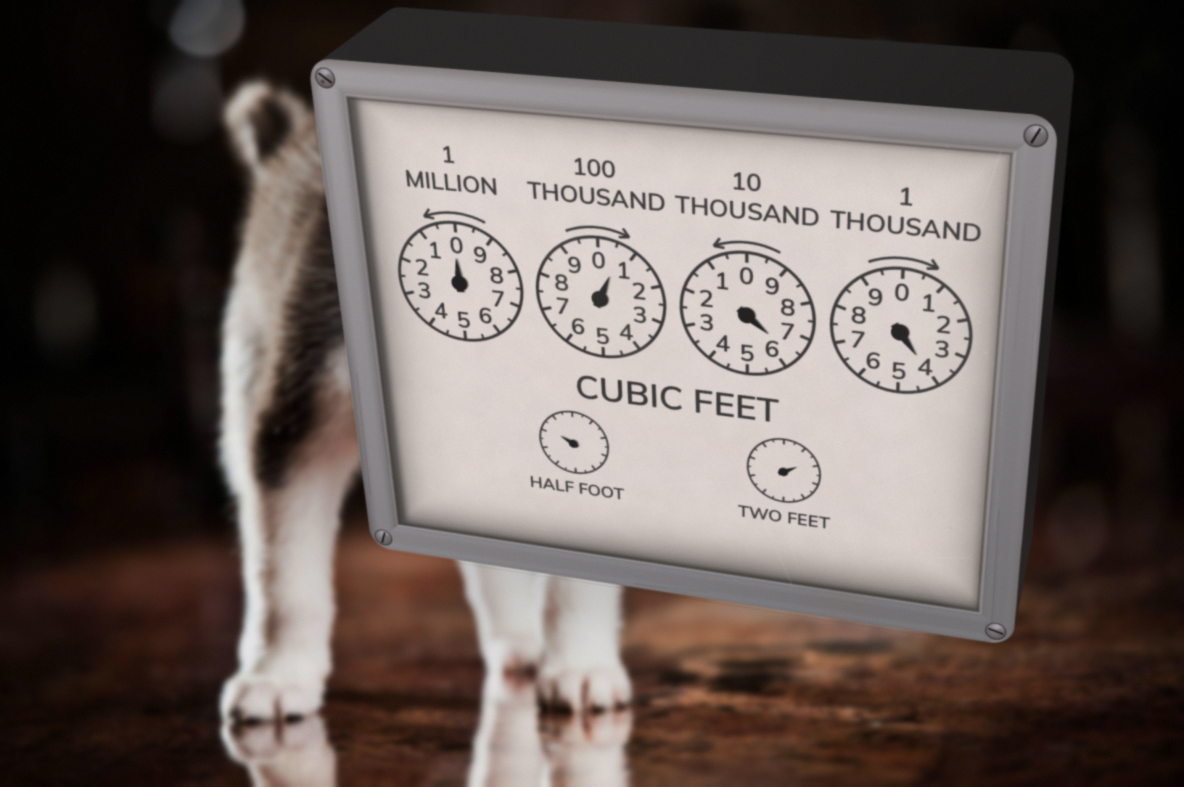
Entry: 6400
